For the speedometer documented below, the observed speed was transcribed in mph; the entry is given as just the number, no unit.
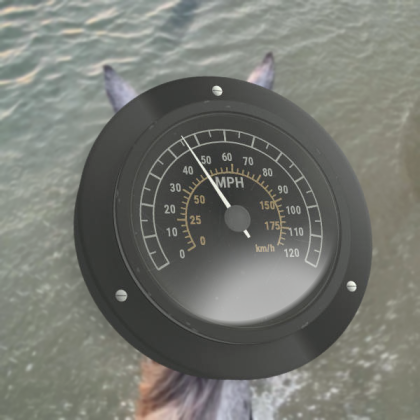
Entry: 45
